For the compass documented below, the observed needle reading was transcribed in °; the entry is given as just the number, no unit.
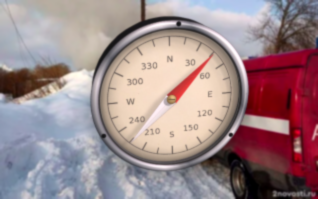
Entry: 45
